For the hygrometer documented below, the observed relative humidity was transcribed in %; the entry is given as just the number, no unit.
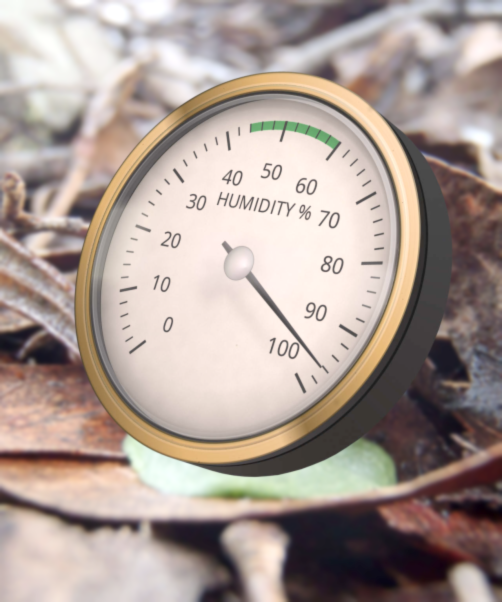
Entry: 96
